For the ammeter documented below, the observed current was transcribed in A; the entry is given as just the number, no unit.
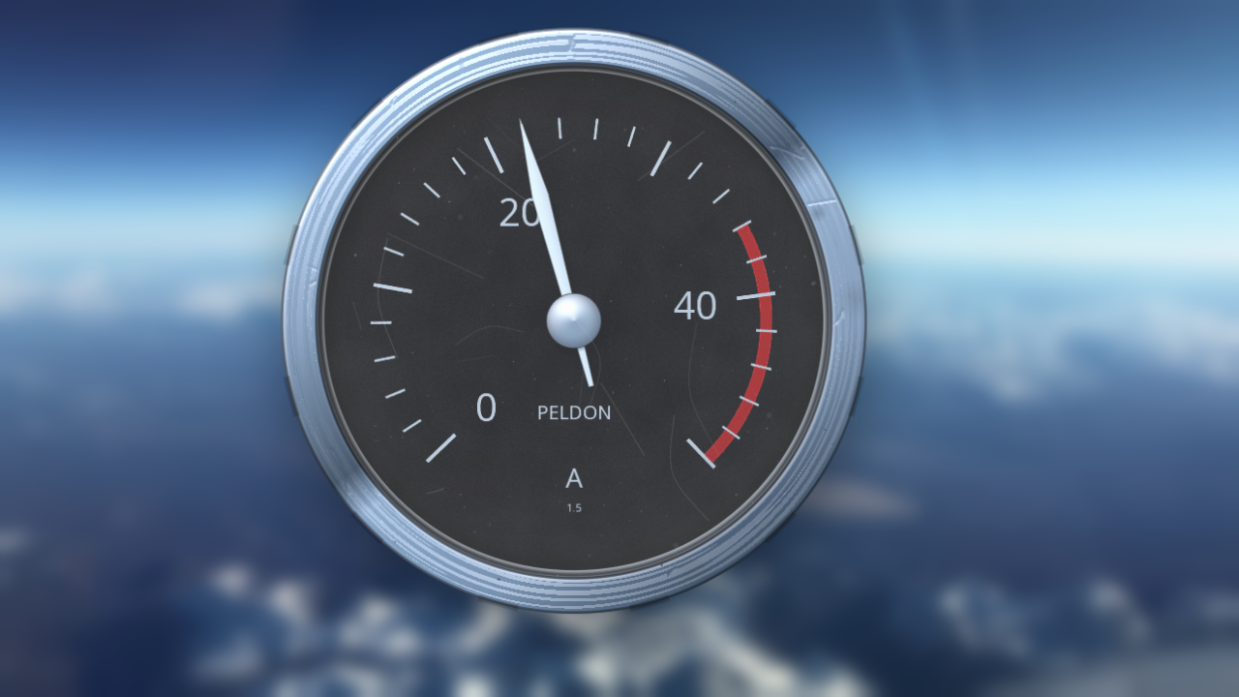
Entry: 22
